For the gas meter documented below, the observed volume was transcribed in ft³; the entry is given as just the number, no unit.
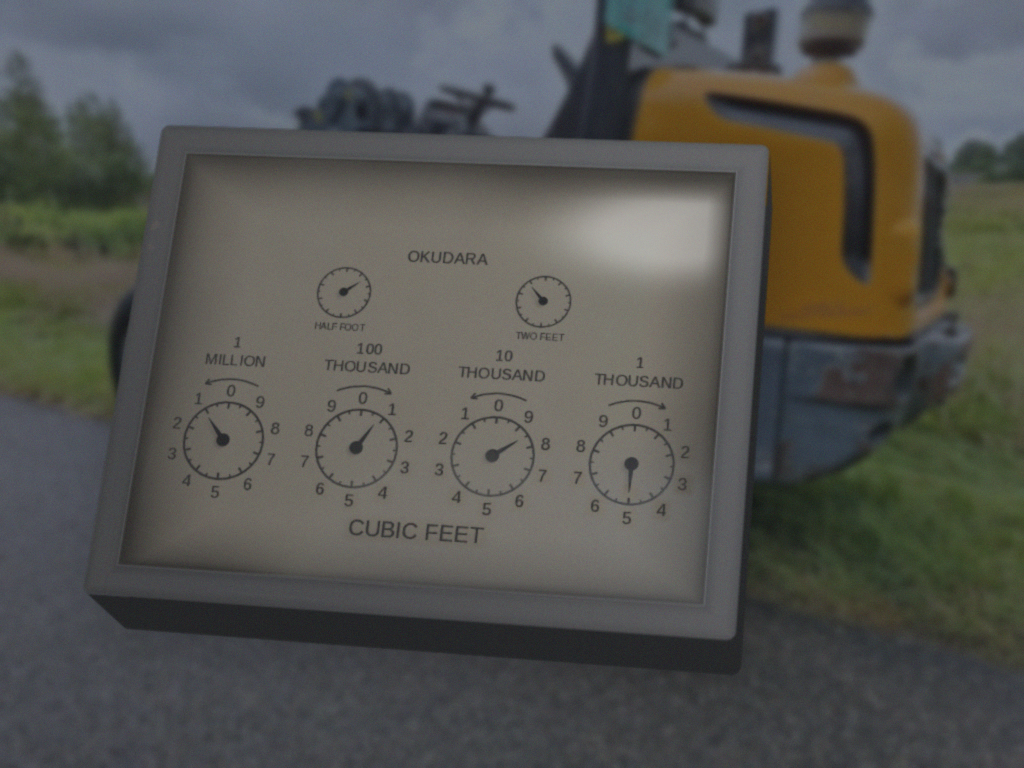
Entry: 108500
